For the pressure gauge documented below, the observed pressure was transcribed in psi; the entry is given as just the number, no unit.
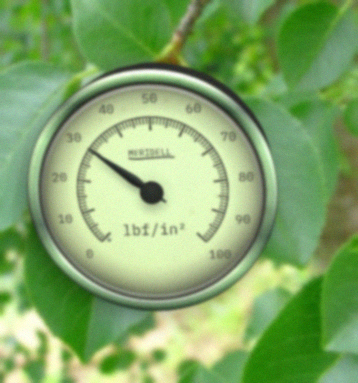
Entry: 30
